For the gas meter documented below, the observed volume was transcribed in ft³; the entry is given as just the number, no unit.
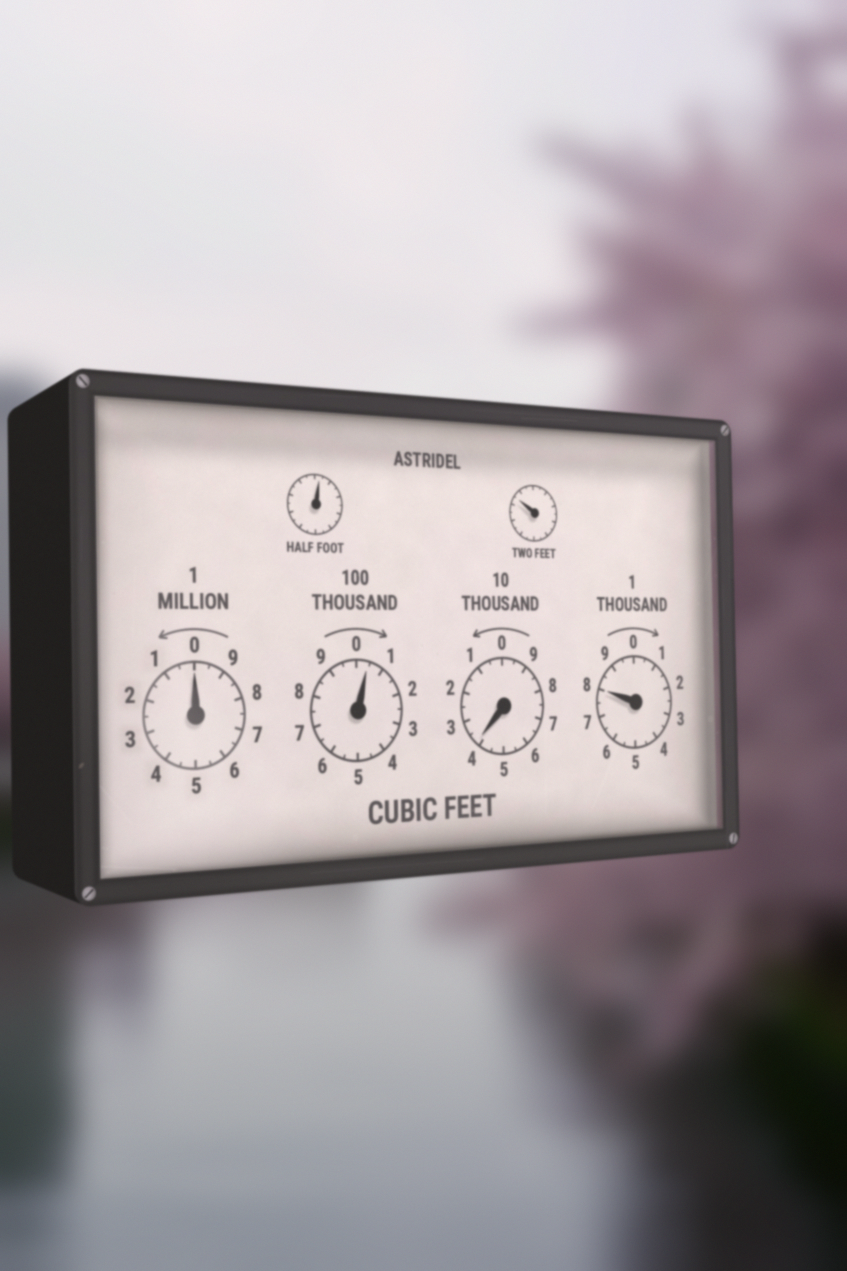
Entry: 3800
